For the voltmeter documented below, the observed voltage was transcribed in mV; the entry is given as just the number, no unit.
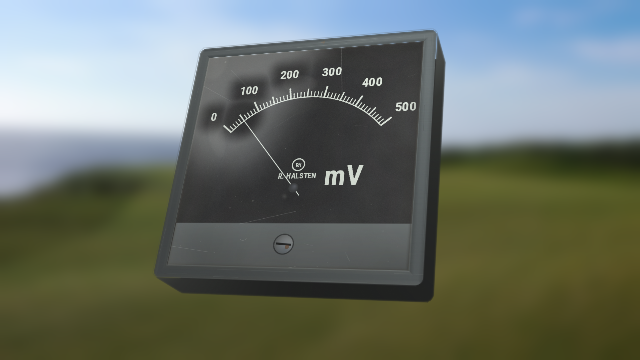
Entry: 50
